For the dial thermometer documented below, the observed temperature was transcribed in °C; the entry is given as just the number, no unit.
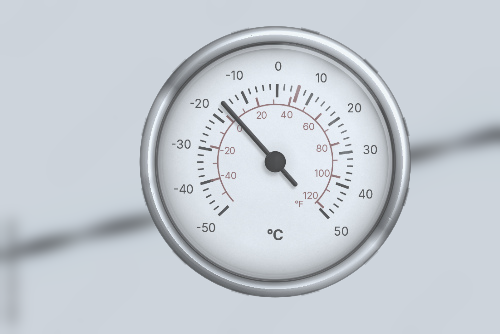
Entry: -16
